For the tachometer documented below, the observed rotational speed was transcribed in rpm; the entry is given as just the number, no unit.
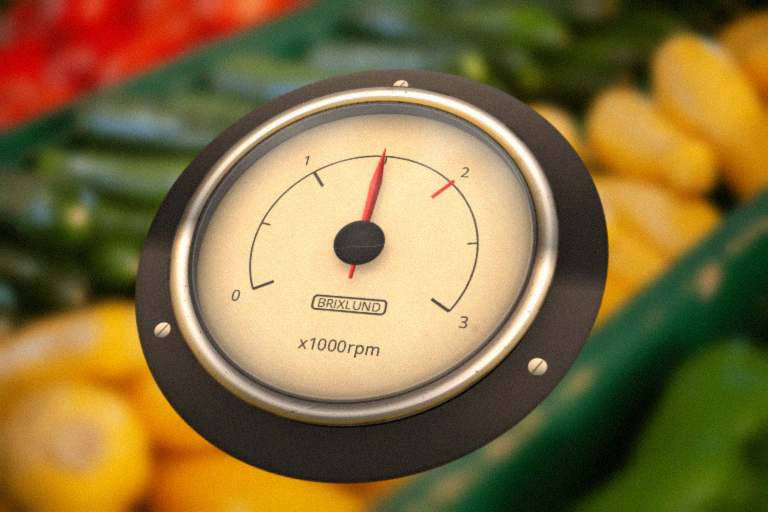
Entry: 1500
